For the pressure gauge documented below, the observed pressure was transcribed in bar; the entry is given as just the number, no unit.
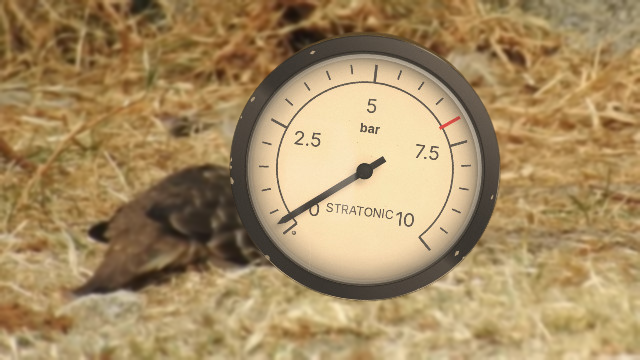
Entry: 0.25
